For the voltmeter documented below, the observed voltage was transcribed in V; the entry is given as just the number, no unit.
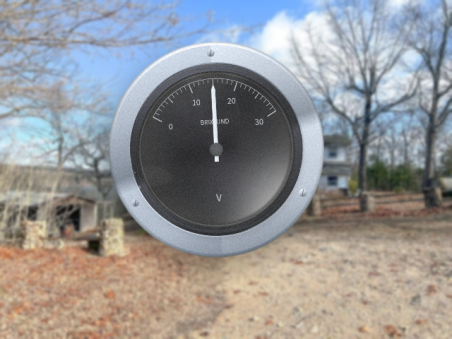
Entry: 15
